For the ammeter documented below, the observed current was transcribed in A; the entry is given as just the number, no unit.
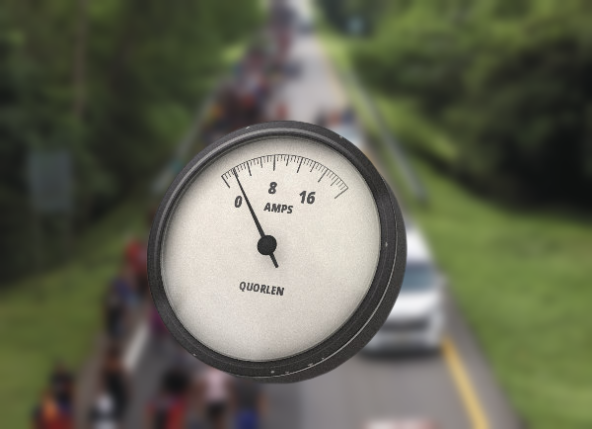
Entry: 2
